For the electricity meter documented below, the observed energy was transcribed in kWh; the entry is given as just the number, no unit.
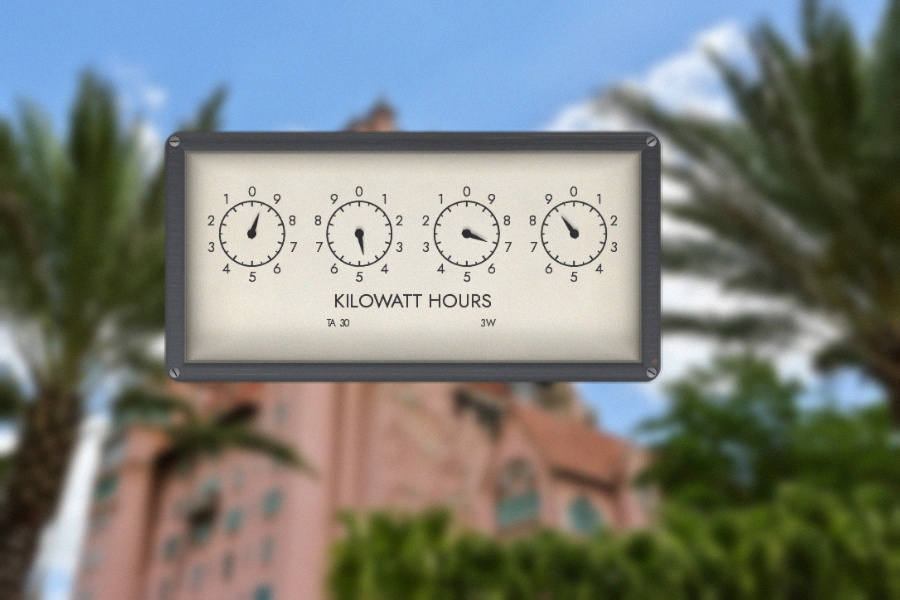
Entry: 9469
